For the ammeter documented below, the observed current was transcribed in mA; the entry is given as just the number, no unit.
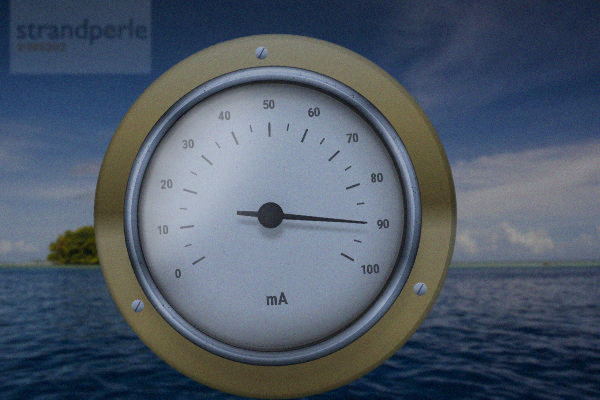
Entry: 90
